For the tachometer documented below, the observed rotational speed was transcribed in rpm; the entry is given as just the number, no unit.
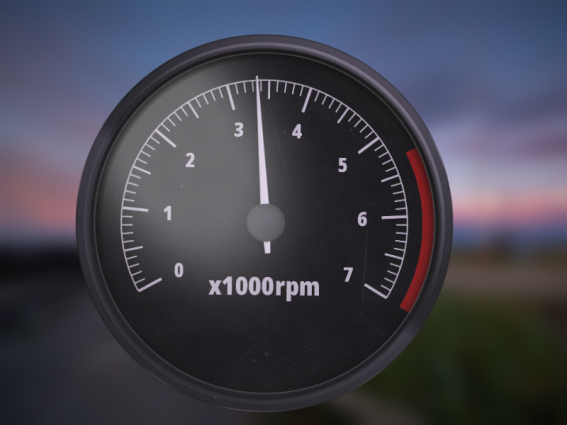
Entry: 3350
